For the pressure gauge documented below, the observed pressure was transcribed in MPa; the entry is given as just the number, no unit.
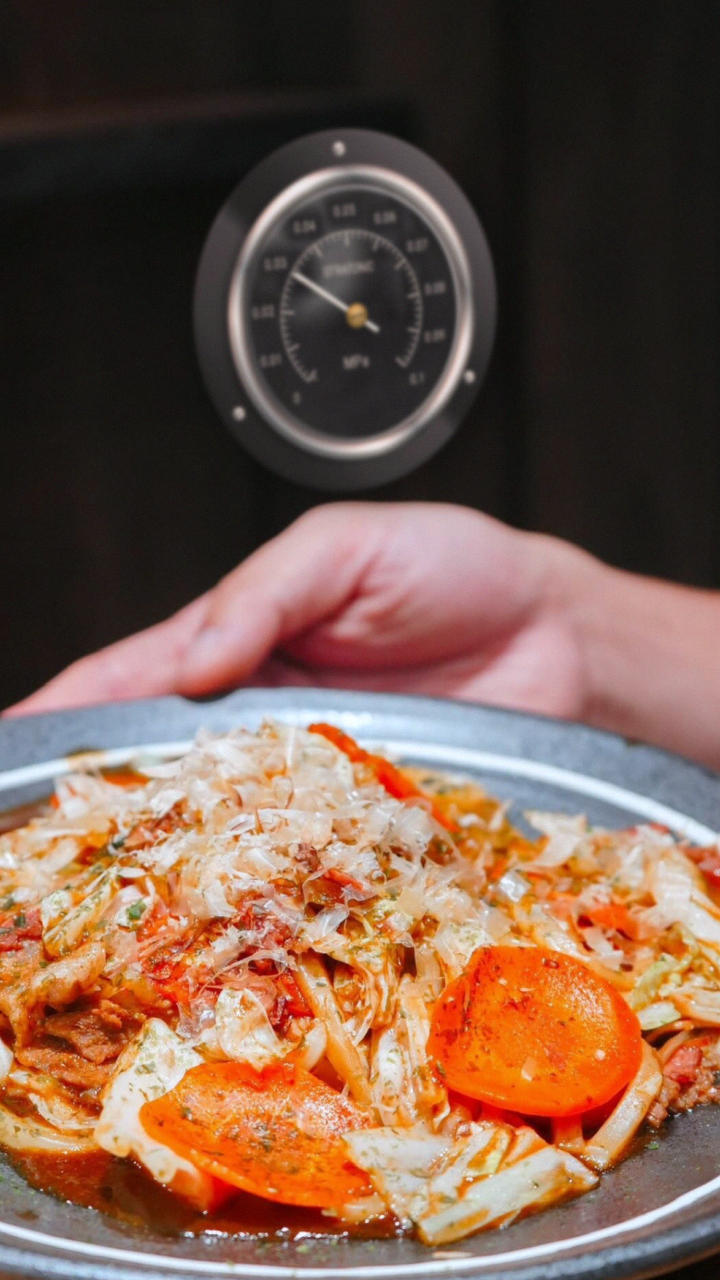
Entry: 0.03
